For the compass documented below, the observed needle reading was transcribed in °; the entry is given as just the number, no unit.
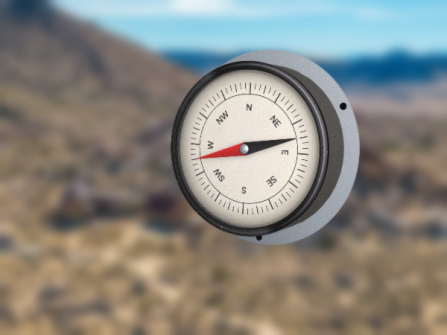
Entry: 255
